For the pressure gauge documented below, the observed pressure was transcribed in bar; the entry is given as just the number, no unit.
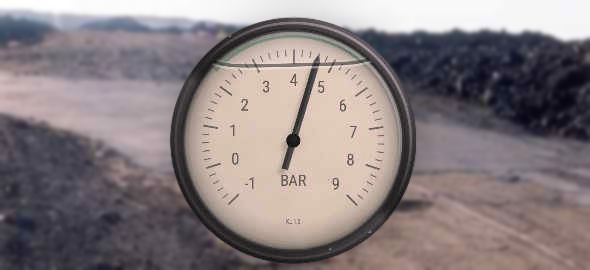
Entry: 4.6
